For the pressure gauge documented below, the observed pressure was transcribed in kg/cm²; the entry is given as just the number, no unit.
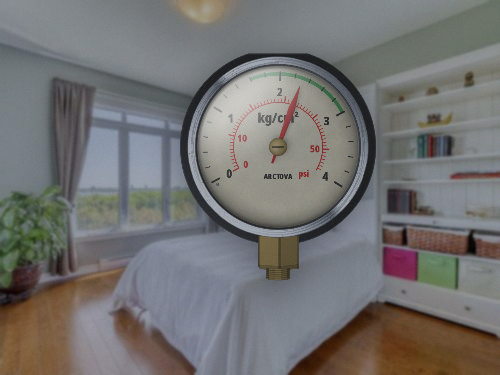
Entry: 2.3
